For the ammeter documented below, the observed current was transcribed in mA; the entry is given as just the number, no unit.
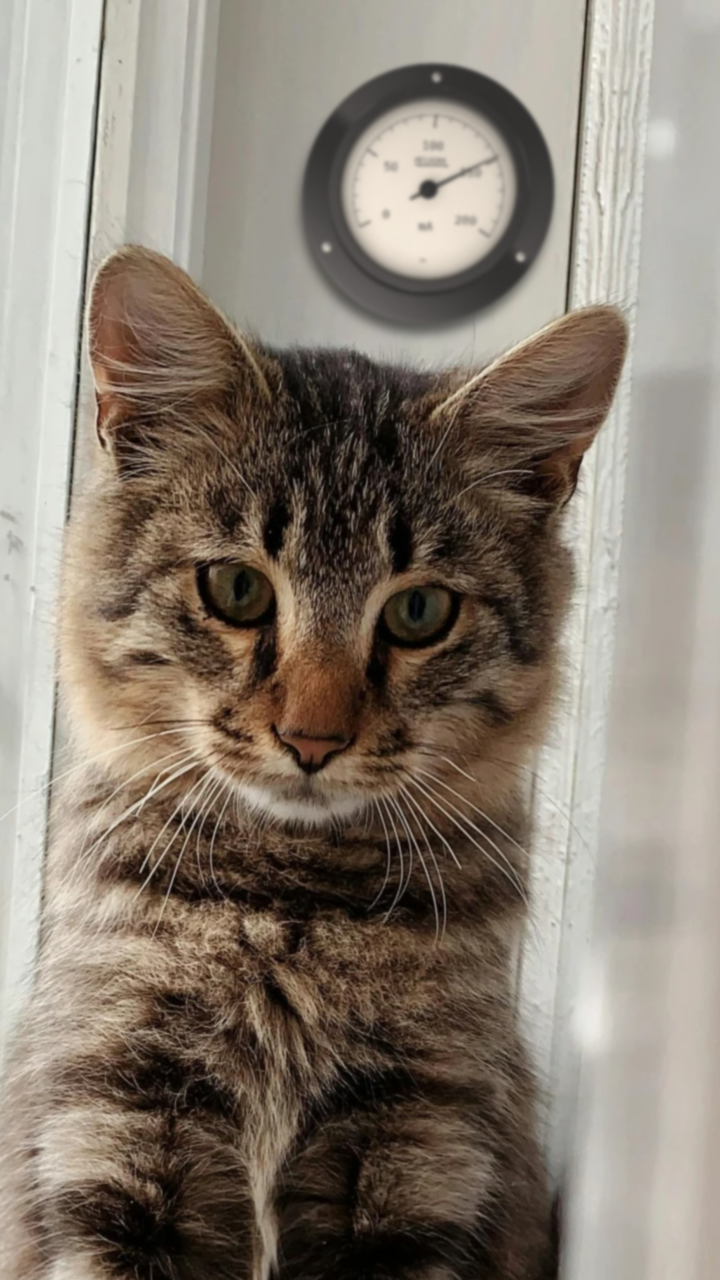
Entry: 150
